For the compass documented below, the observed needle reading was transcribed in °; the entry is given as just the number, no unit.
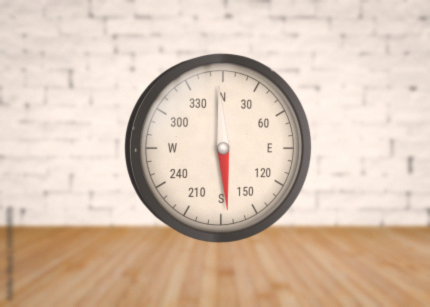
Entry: 175
